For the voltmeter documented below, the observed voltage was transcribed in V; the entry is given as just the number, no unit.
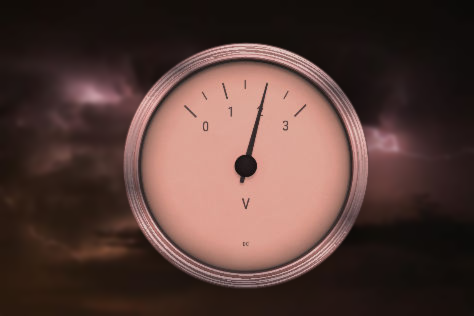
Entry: 2
